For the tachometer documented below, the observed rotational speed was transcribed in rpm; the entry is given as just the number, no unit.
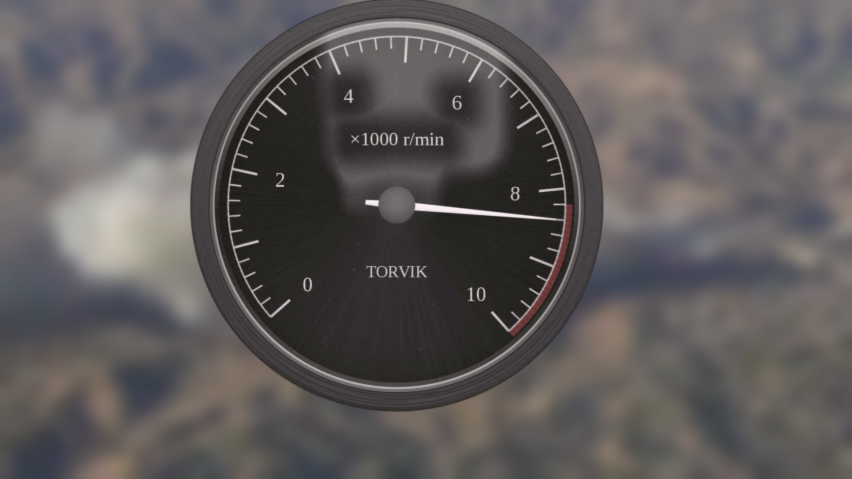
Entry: 8400
